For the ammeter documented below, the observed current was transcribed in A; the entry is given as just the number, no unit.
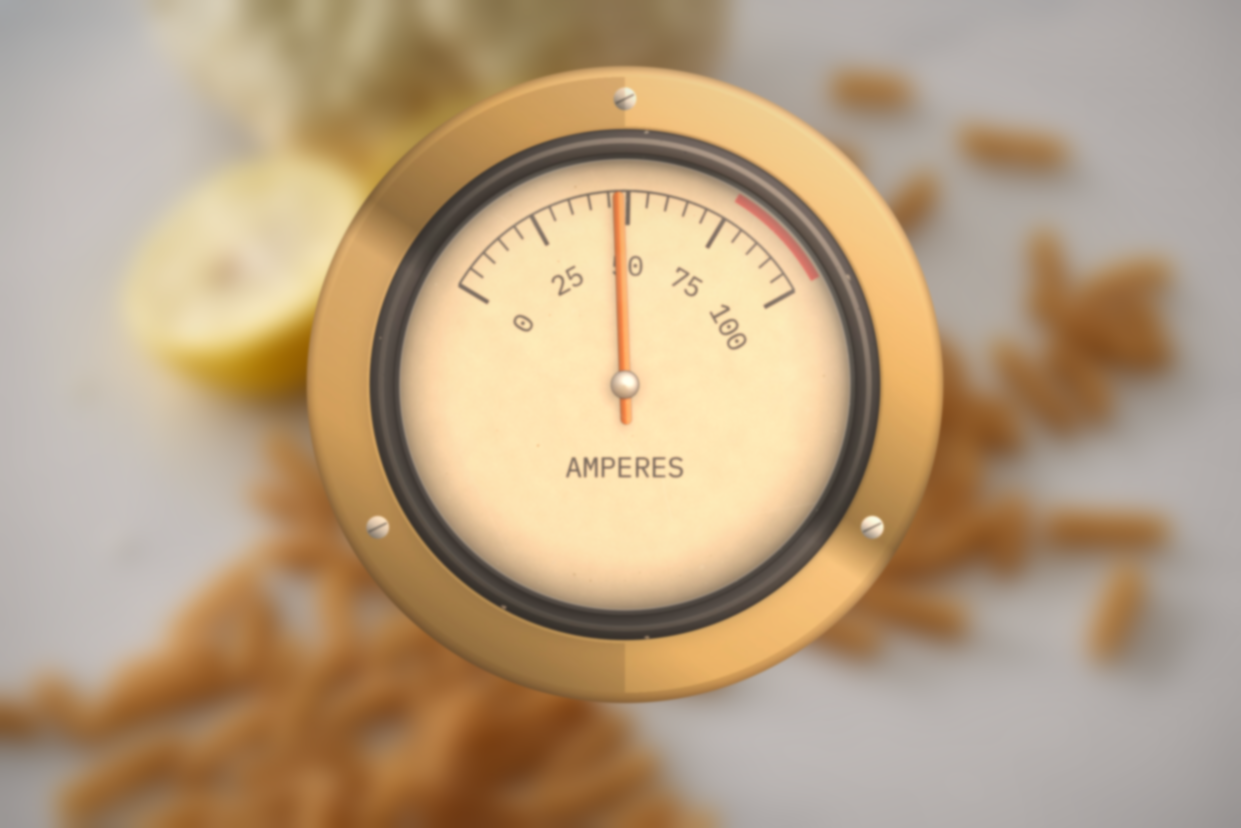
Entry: 47.5
